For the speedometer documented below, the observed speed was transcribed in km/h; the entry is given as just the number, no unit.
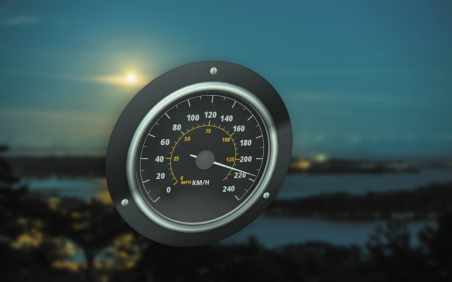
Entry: 215
